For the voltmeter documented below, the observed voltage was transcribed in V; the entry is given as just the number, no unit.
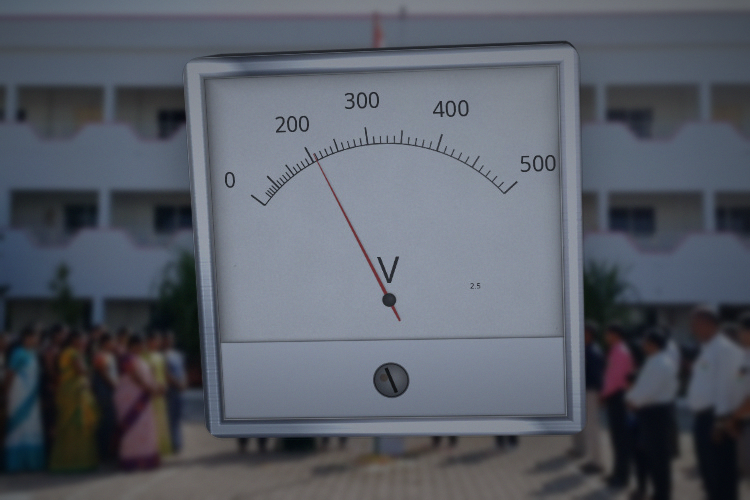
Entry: 210
